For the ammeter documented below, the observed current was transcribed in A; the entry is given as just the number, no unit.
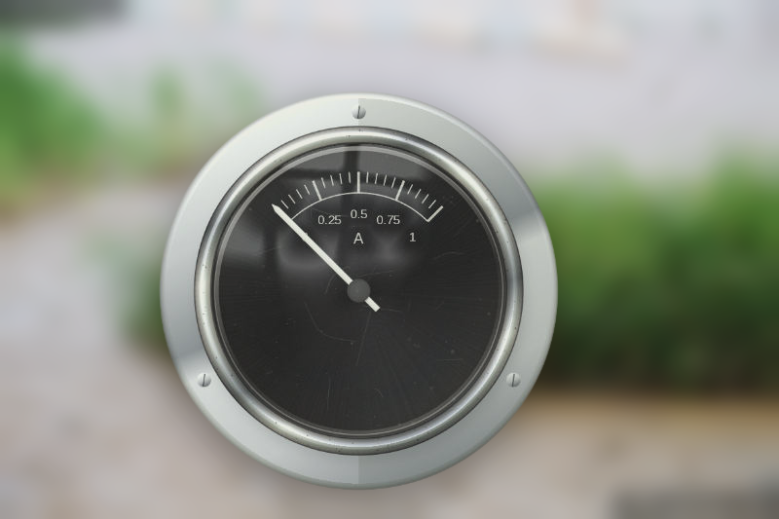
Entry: 0
